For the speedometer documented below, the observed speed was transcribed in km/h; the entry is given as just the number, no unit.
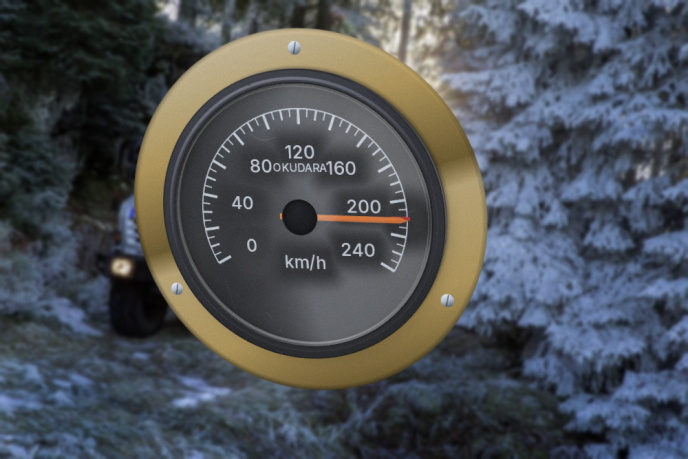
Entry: 210
